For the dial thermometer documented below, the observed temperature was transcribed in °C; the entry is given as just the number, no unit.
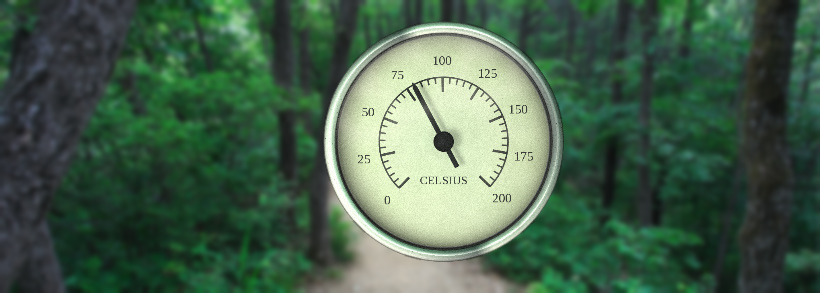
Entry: 80
